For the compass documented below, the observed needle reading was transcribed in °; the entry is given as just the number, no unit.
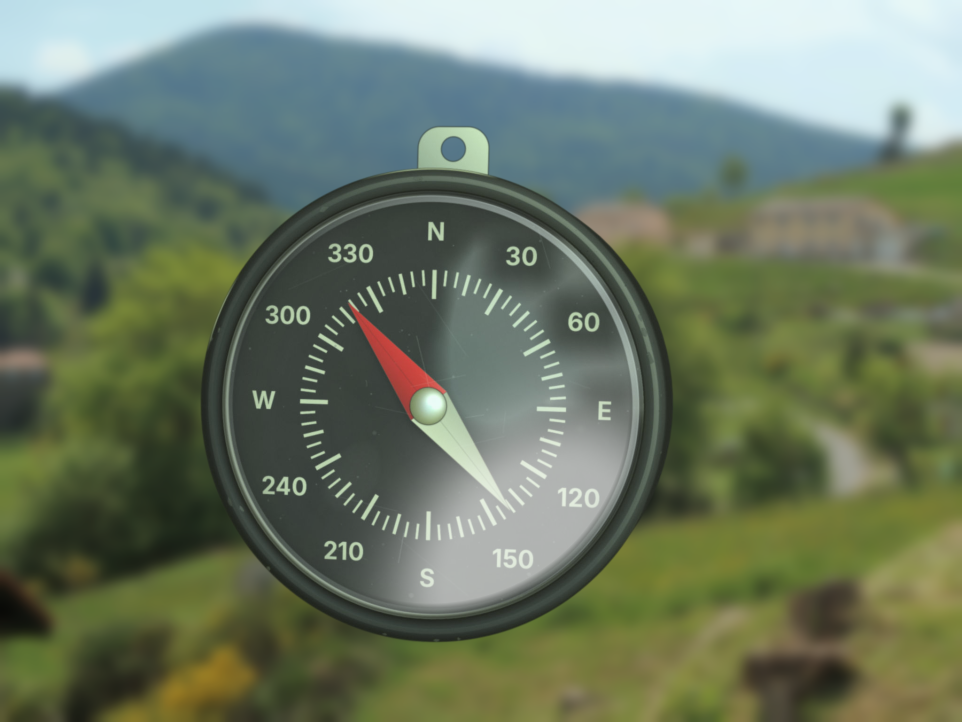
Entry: 320
